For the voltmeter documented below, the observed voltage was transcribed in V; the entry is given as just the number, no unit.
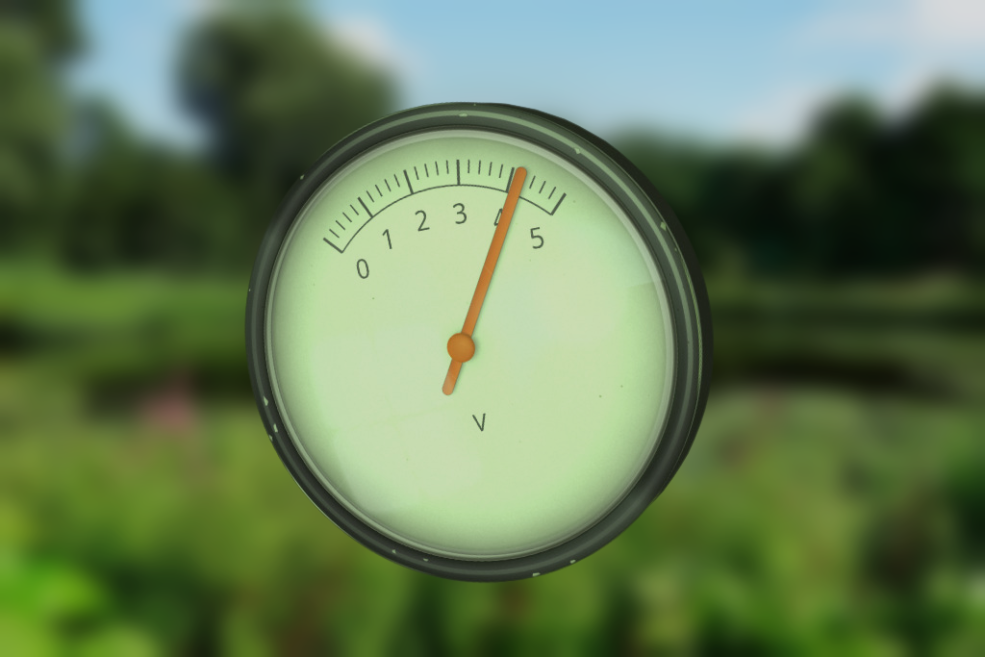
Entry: 4.2
